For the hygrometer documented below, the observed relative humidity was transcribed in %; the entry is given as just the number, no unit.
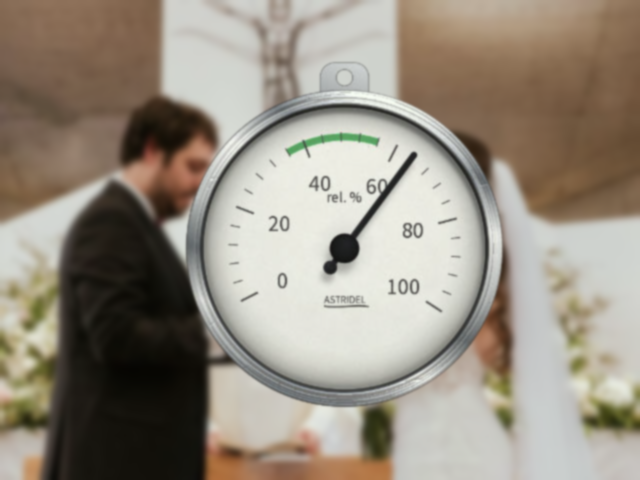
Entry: 64
